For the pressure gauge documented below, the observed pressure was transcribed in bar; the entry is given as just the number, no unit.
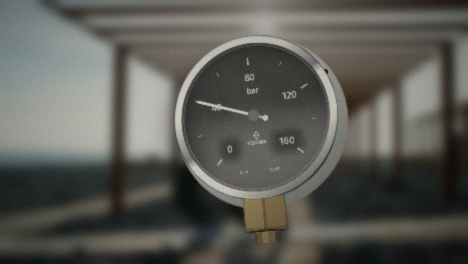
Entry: 40
